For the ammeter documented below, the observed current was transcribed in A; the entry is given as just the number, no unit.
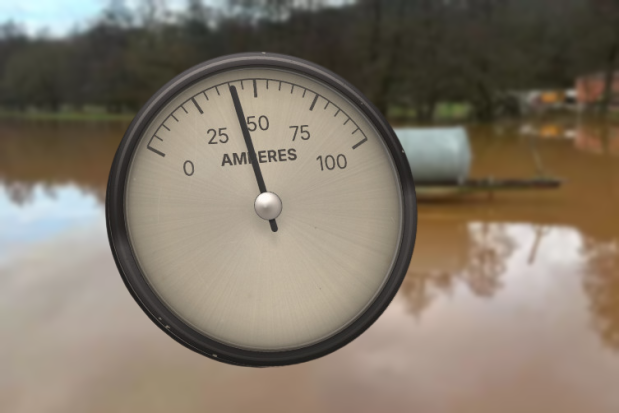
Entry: 40
